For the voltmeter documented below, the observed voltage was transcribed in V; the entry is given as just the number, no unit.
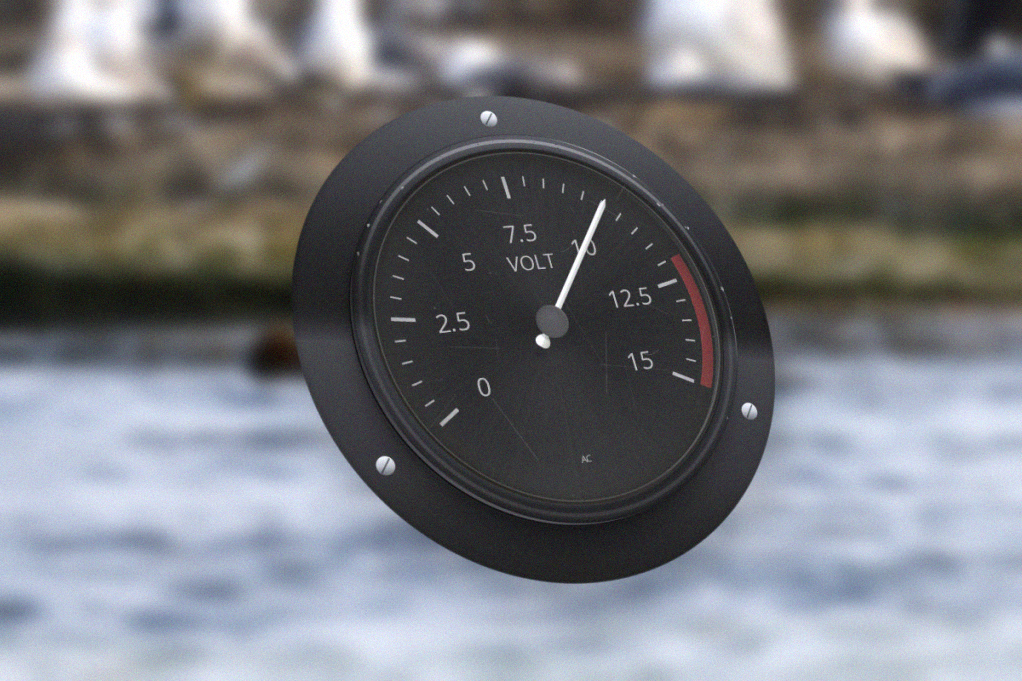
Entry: 10
